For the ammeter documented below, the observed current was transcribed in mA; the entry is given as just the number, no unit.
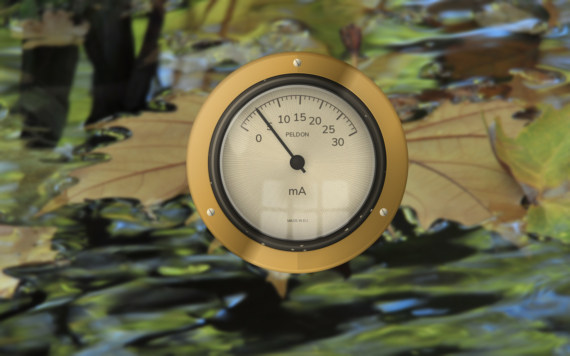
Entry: 5
